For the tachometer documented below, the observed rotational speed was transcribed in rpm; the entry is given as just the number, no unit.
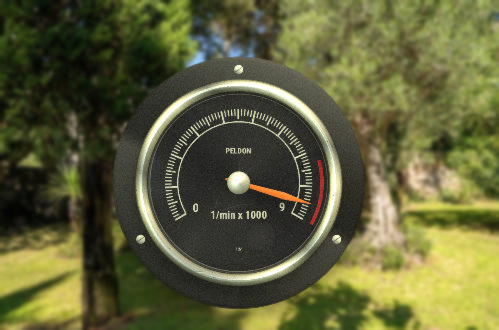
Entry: 8500
